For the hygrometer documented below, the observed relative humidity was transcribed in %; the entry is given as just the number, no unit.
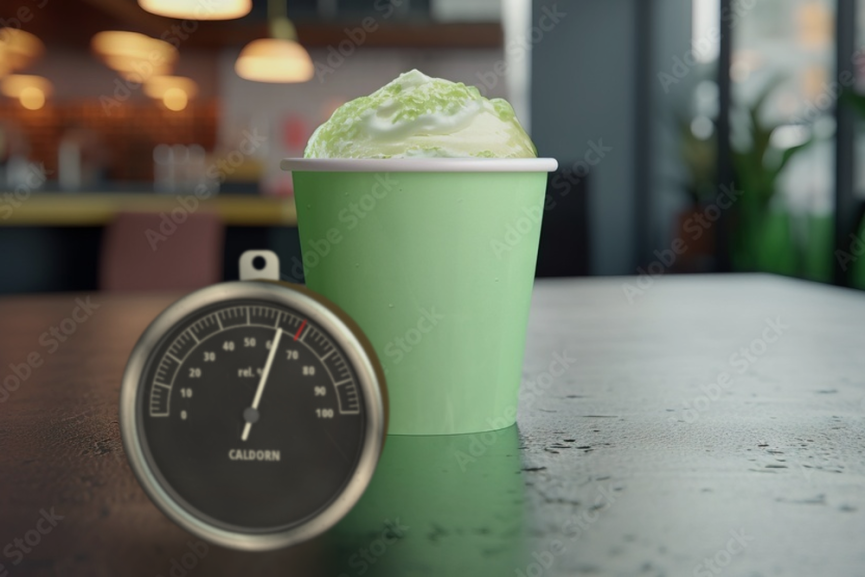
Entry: 62
